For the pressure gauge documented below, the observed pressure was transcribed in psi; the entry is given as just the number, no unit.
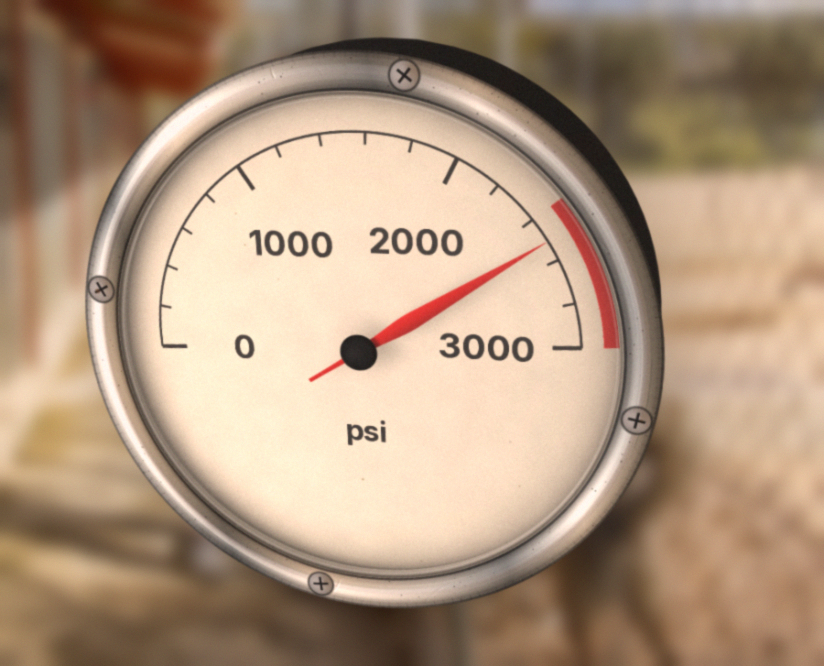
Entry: 2500
